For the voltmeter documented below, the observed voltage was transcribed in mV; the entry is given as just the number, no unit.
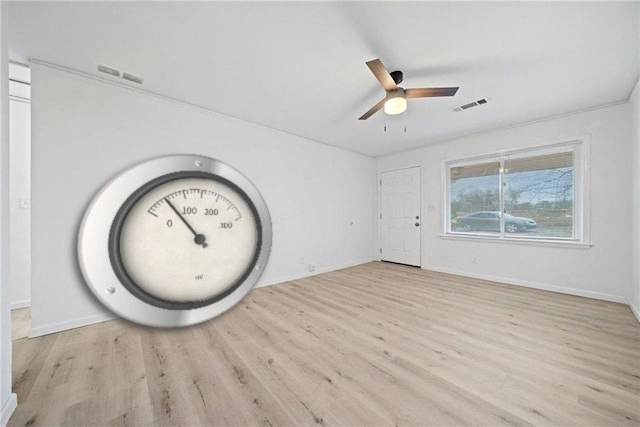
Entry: 50
